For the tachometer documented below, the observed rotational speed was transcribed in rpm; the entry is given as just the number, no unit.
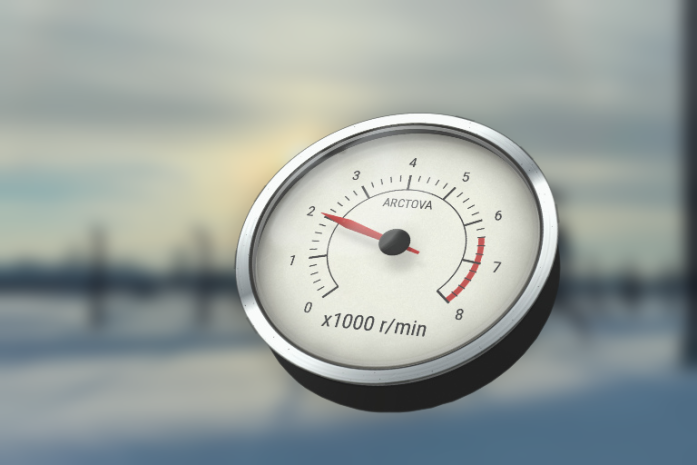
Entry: 2000
